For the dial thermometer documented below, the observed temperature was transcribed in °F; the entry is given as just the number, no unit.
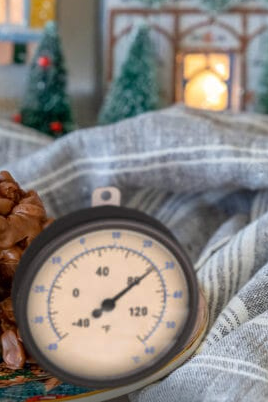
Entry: 80
